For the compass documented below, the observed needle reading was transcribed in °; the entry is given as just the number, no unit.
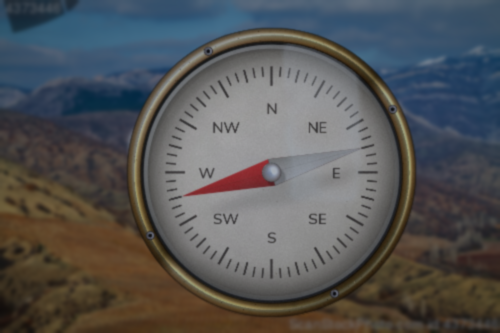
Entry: 255
